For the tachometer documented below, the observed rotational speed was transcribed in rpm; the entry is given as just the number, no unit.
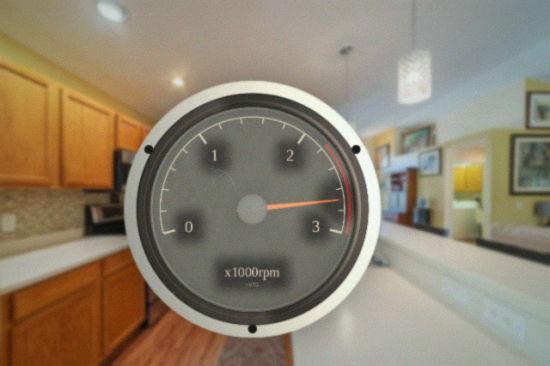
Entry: 2700
